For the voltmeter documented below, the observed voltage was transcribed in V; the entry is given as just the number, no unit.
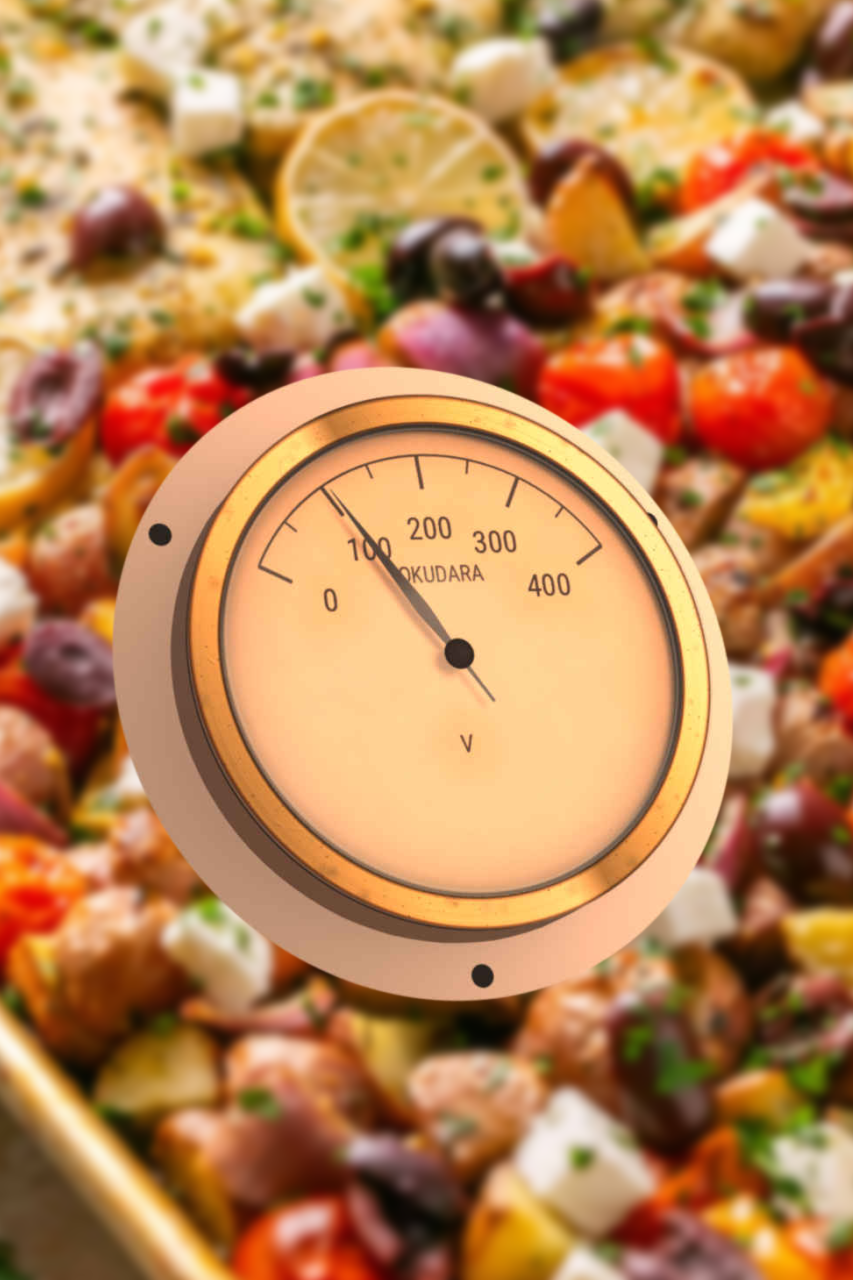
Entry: 100
